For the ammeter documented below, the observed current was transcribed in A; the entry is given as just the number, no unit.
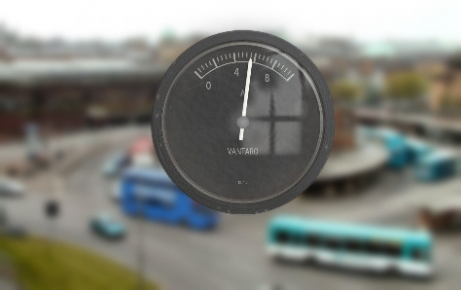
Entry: 5.6
